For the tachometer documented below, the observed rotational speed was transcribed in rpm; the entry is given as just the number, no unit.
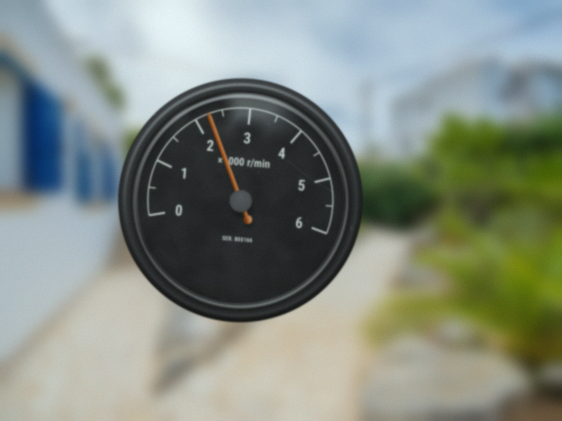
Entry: 2250
